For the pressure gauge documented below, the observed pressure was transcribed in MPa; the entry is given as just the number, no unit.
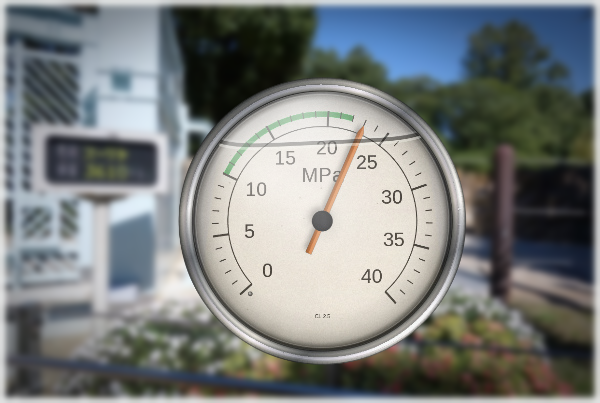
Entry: 23
